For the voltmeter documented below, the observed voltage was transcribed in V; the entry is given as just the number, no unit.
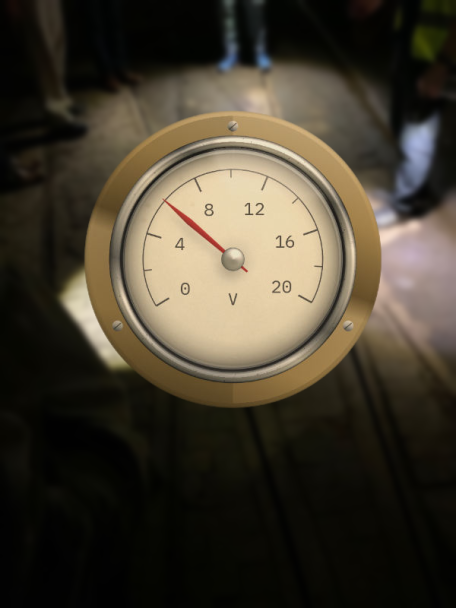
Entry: 6
